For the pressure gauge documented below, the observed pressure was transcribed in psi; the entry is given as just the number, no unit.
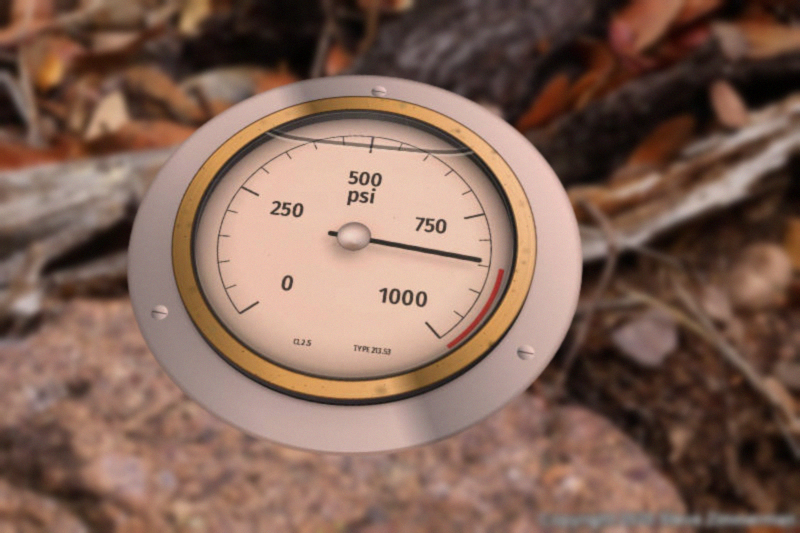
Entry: 850
